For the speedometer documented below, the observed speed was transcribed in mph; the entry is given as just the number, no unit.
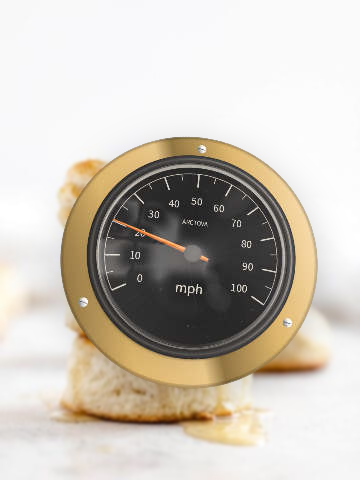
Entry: 20
